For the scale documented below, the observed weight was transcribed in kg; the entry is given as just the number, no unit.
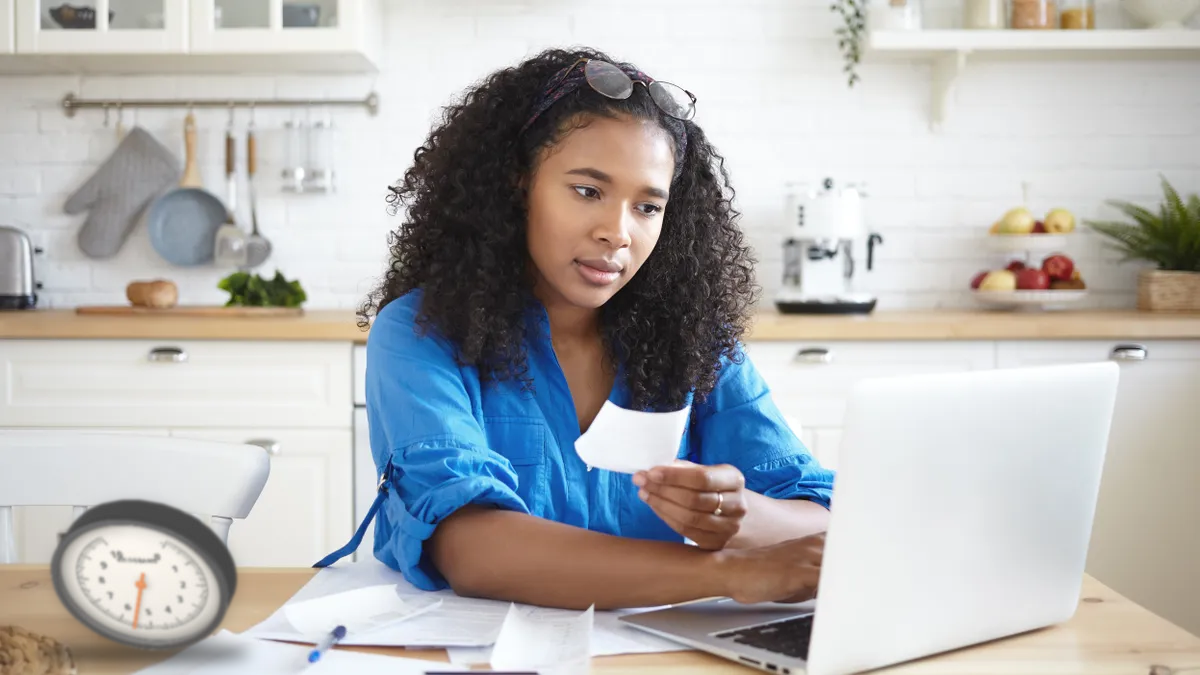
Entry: 5.5
